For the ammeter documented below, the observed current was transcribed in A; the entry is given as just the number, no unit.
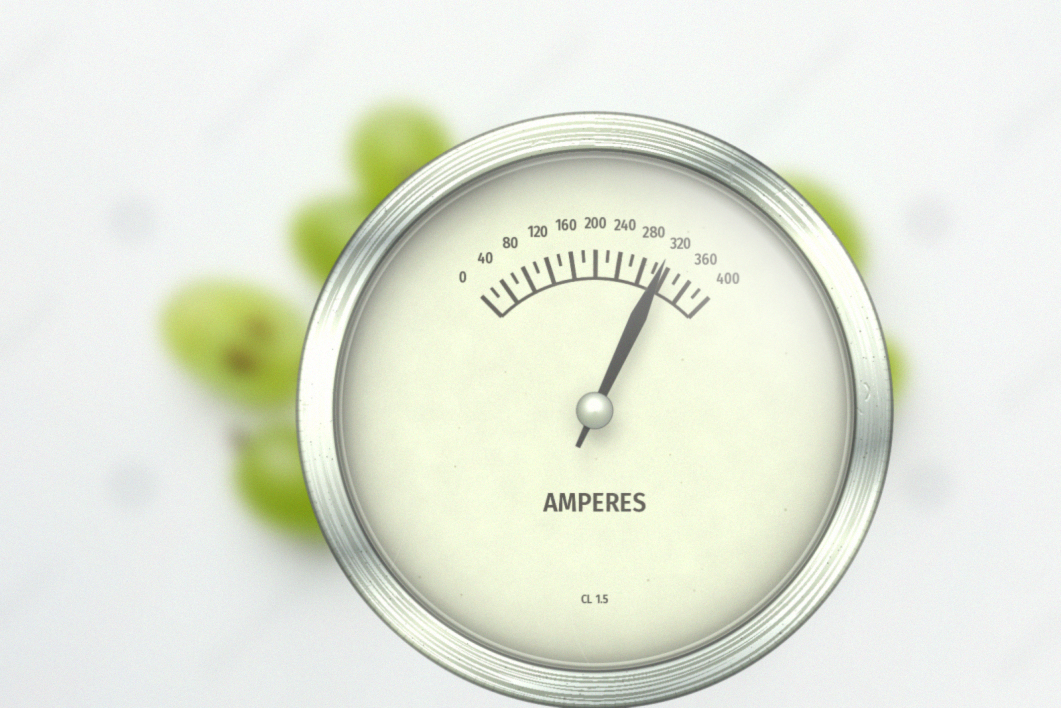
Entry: 310
